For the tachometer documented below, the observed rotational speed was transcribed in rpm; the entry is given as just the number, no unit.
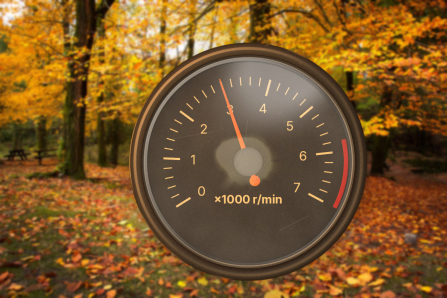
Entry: 3000
